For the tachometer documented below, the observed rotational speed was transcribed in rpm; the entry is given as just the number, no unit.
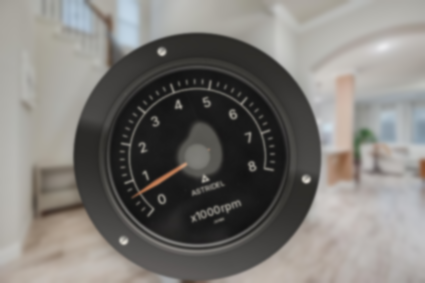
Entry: 600
